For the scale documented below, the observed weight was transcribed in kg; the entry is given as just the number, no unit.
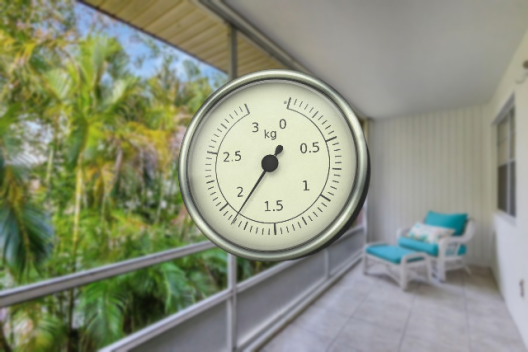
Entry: 1.85
